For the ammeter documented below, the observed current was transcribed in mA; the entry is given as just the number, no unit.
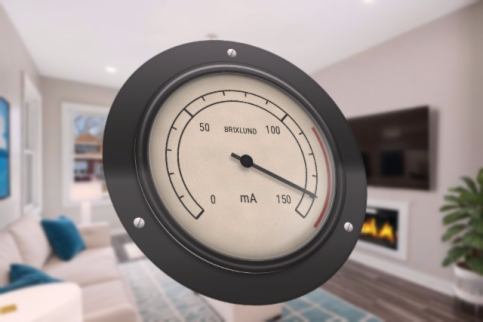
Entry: 140
